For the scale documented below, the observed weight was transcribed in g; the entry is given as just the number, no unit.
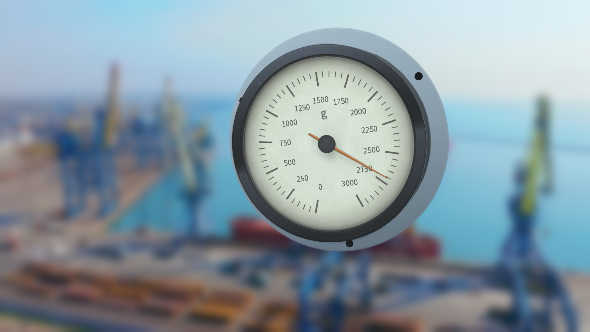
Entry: 2700
